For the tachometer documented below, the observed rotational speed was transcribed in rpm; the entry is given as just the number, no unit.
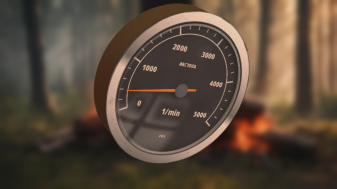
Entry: 400
